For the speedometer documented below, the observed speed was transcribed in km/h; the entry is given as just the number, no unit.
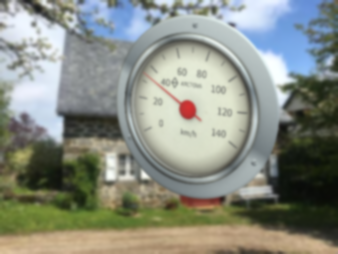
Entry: 35
